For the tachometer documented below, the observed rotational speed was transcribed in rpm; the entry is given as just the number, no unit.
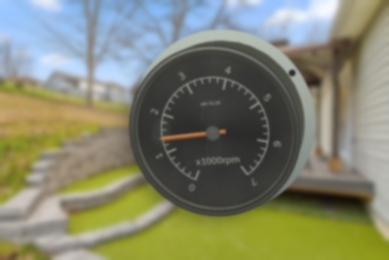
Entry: 1400
